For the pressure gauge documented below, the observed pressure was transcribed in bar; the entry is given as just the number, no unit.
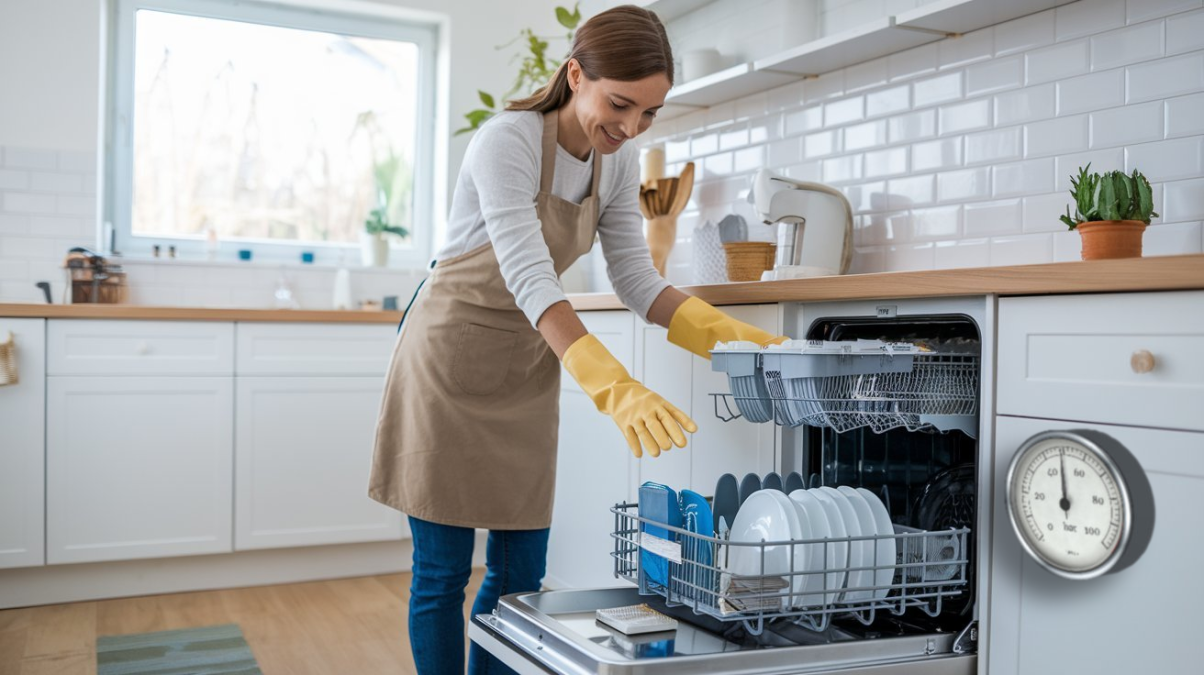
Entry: 50
